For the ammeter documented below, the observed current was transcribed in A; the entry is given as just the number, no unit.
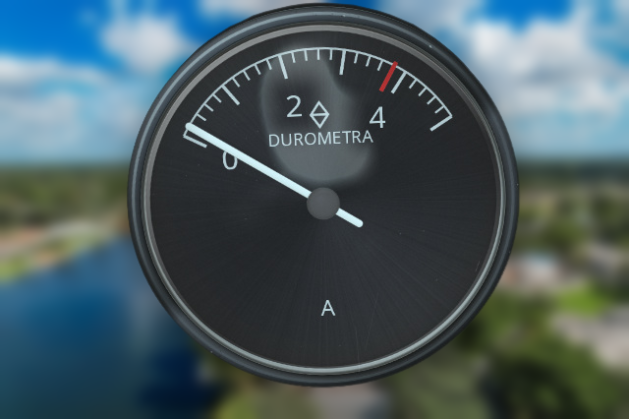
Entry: 0.2
